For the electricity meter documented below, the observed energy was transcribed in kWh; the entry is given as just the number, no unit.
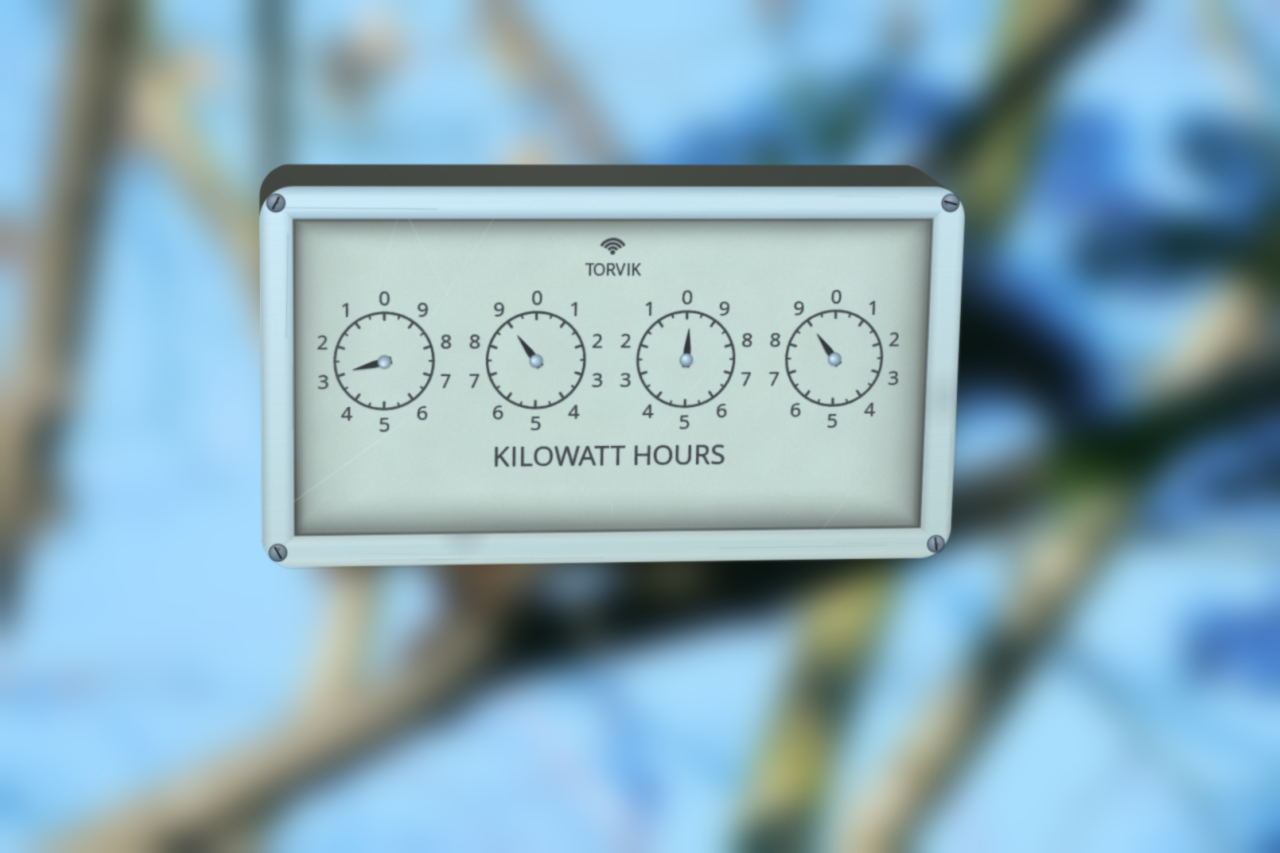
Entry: 2899
